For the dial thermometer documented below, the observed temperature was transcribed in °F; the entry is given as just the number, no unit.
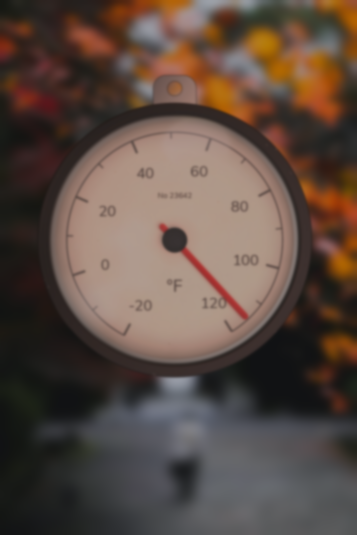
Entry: 115
